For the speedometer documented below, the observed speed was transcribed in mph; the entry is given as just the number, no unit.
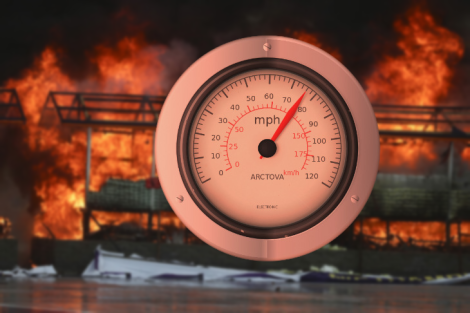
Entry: 76
